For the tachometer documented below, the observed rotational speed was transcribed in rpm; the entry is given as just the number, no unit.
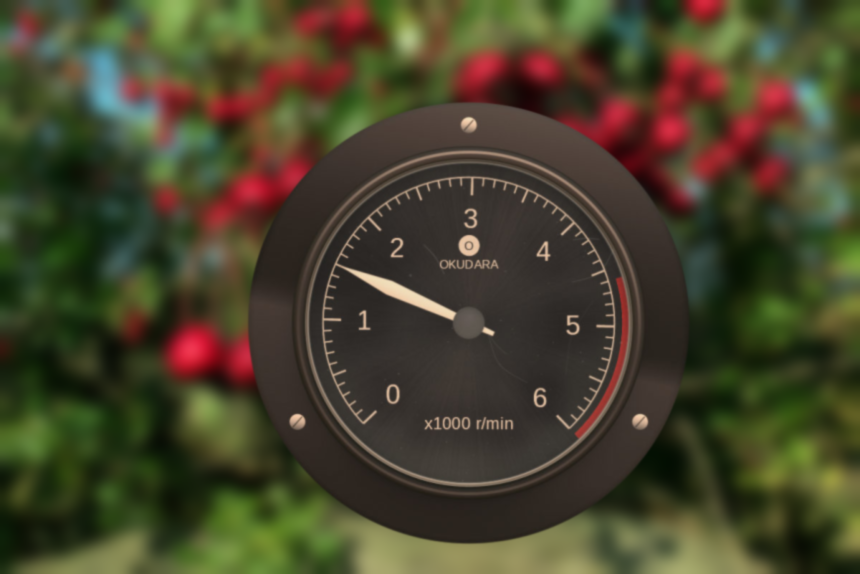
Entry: 1500
